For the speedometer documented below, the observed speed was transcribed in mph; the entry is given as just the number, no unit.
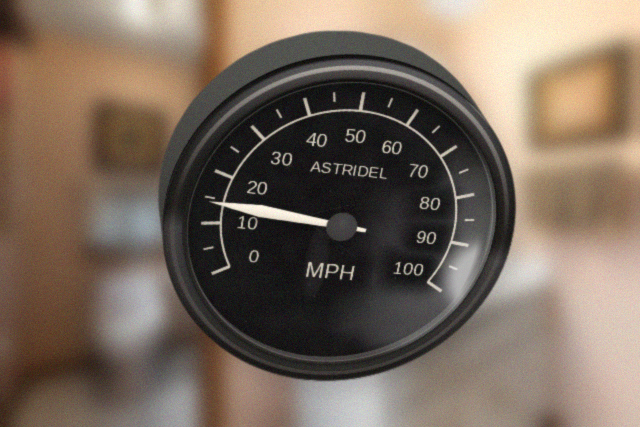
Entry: 15
